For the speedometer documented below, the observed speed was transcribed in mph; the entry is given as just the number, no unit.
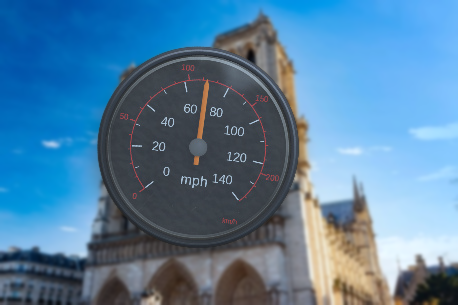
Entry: 70
